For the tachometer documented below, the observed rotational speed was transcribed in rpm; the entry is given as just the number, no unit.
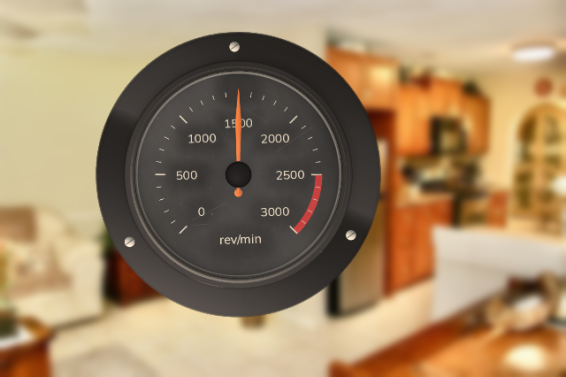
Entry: 1500
